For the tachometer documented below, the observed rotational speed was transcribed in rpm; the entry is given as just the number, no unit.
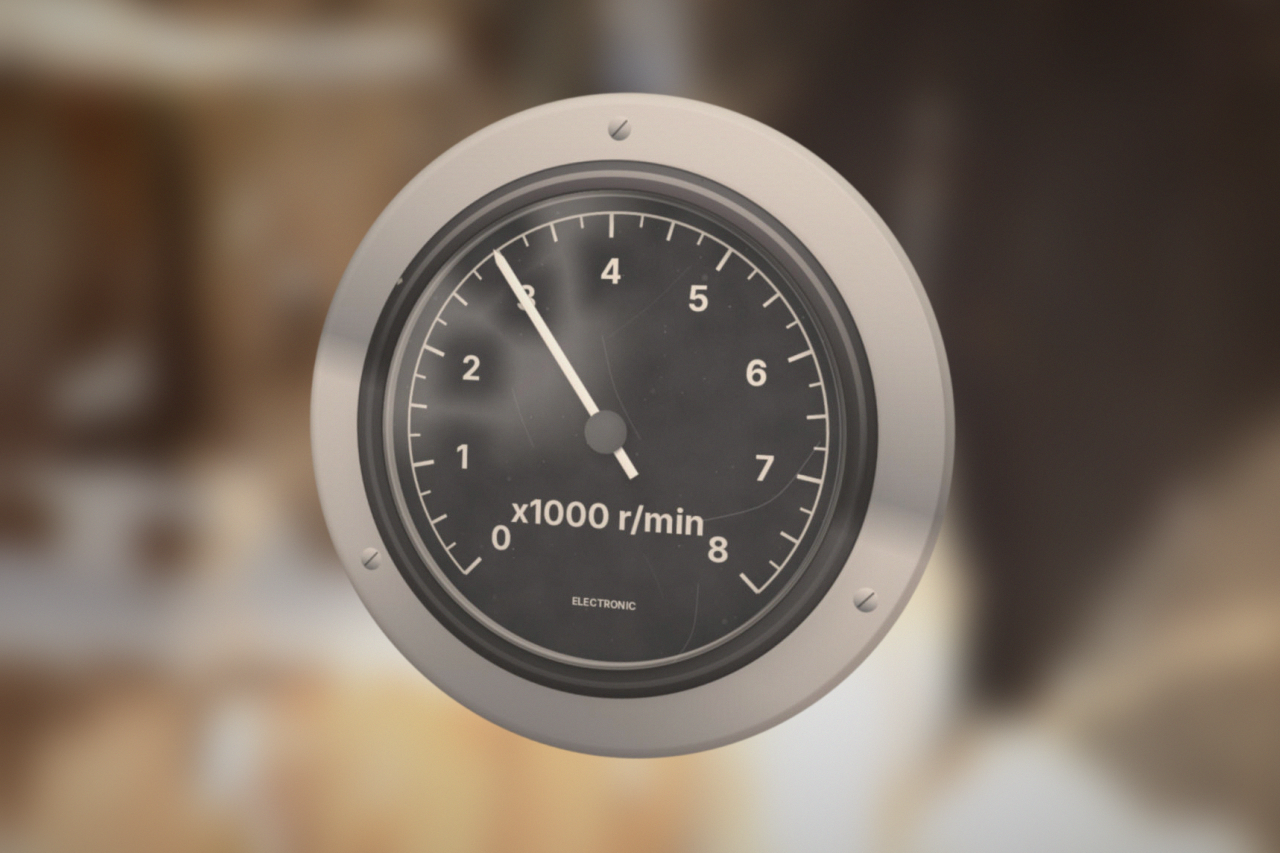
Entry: 3000
